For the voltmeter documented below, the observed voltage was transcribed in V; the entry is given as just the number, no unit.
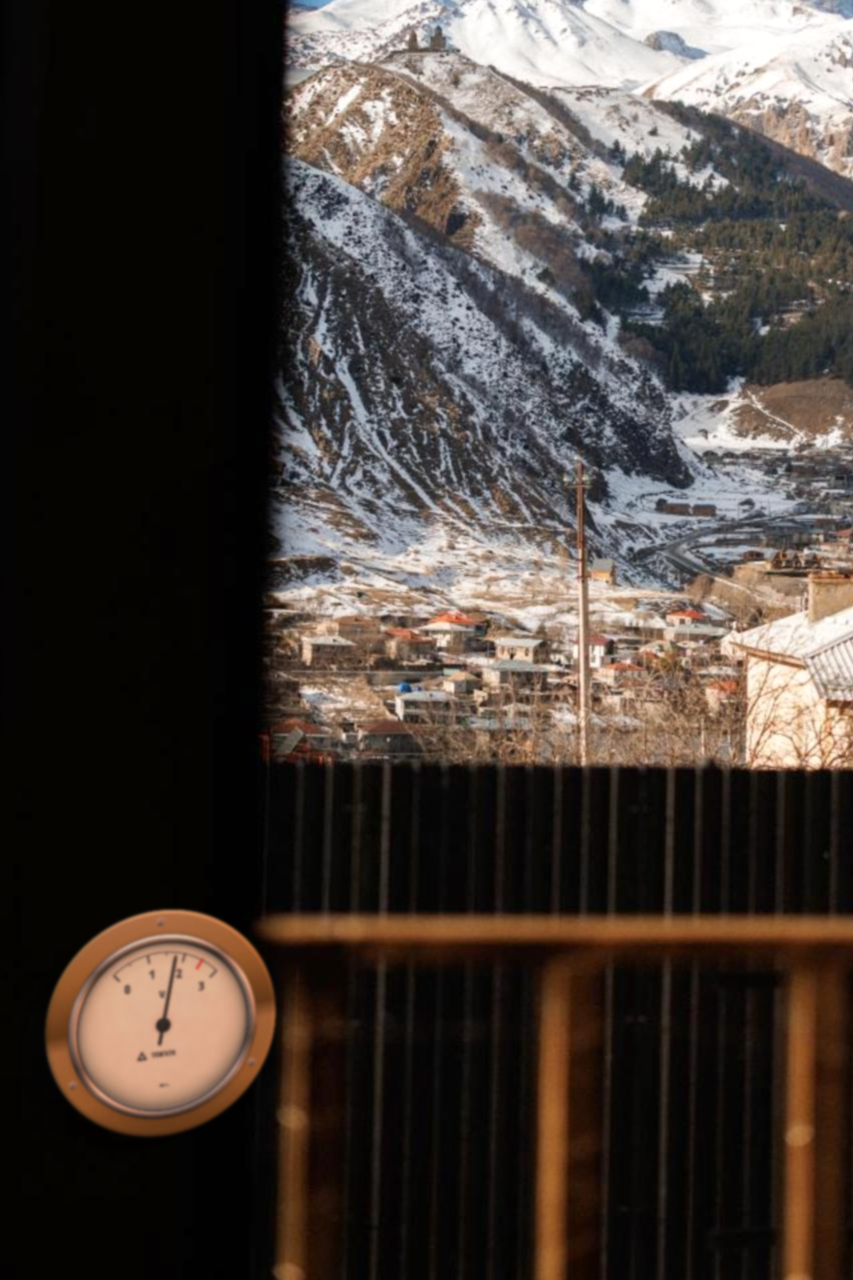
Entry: 1.75
